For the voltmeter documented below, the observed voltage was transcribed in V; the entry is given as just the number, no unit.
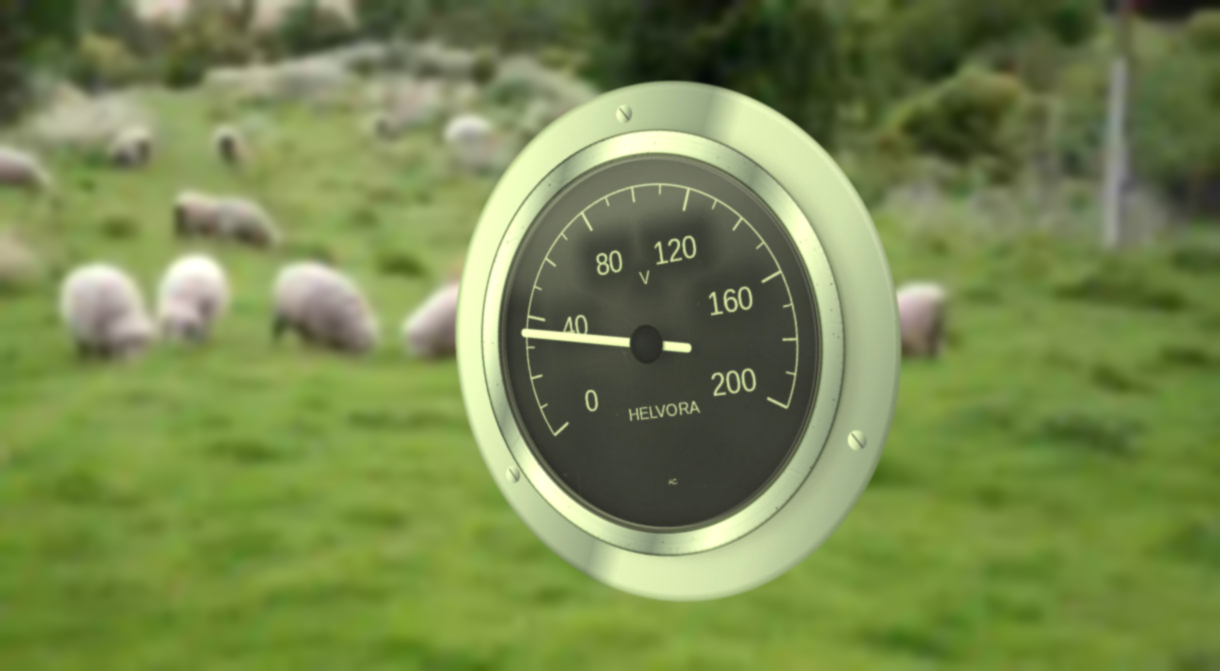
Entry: 35
